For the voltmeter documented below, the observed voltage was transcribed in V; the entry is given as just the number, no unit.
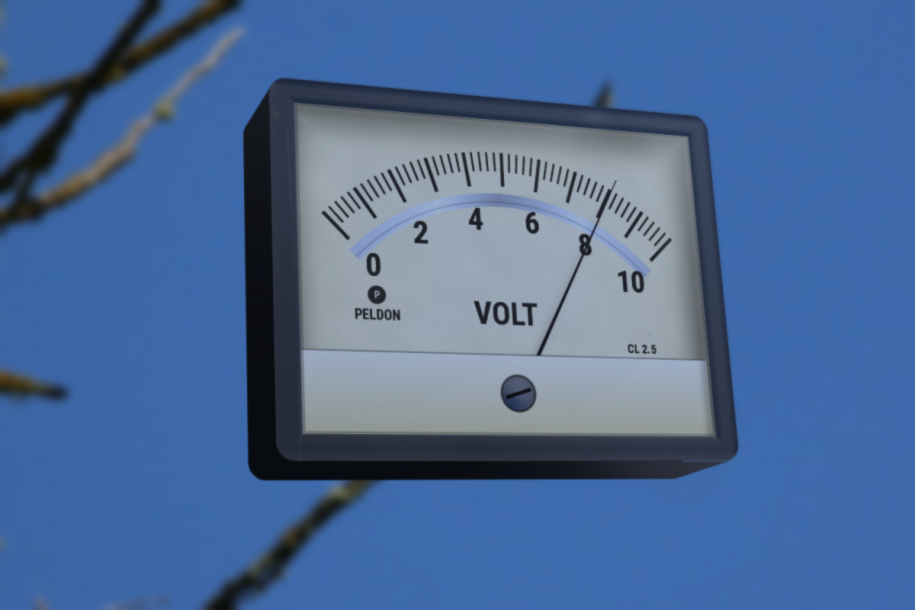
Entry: 8
